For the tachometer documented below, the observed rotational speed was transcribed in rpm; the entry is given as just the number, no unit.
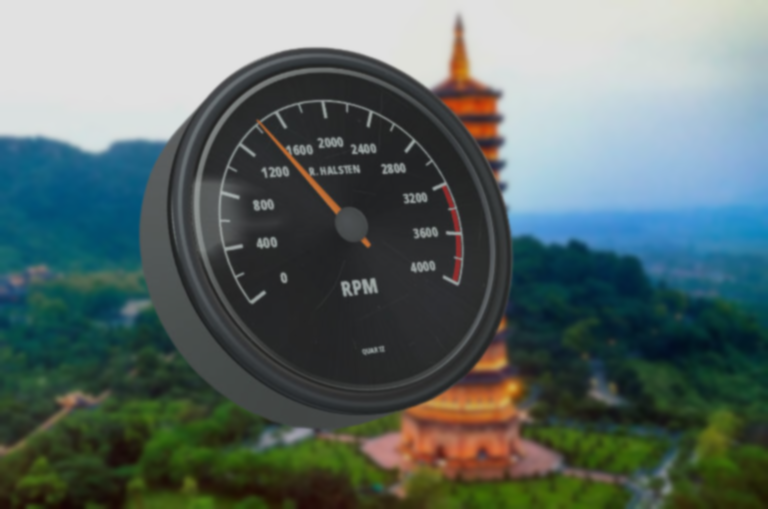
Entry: 1400
